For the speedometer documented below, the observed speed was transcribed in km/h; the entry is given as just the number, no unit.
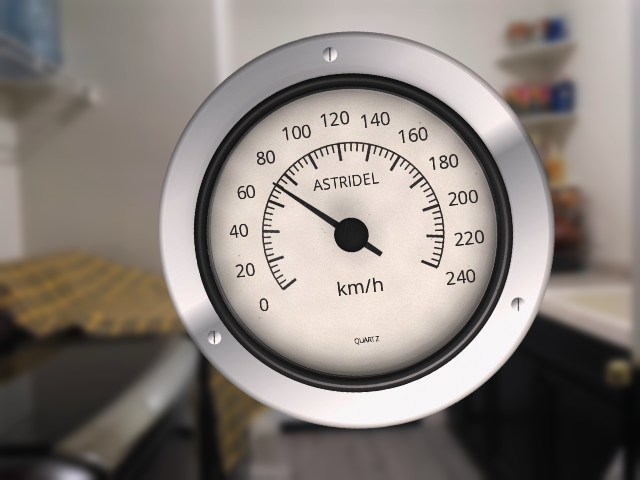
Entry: 72
